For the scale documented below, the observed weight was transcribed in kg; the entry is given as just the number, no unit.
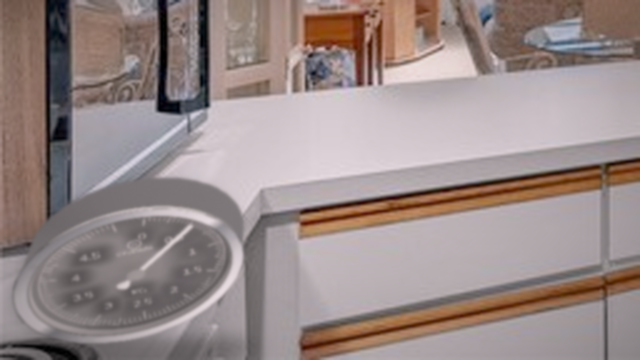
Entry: 0.5
